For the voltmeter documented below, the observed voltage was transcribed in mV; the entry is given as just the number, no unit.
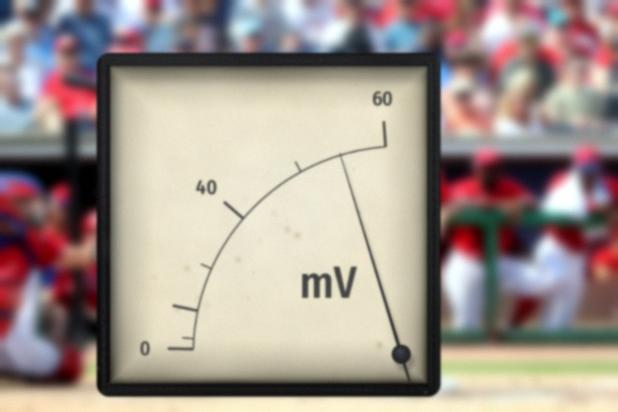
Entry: 55
